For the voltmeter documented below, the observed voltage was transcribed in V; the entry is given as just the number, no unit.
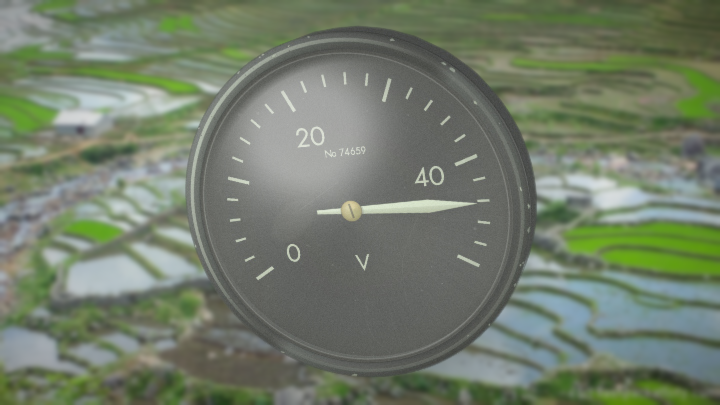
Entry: 44
